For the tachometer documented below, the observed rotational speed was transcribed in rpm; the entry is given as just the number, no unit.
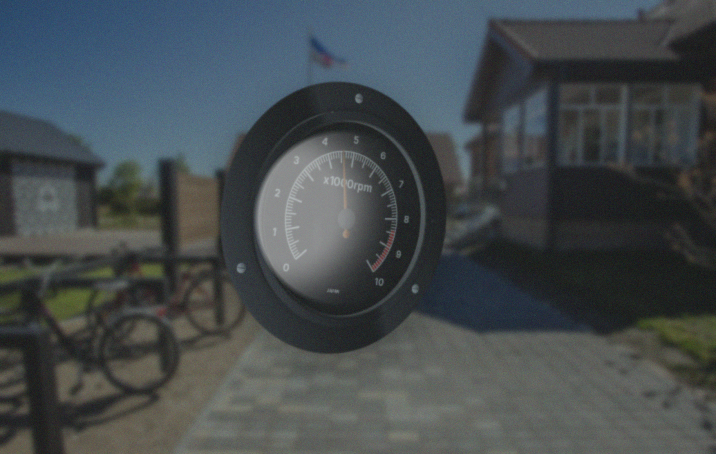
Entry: 4500
